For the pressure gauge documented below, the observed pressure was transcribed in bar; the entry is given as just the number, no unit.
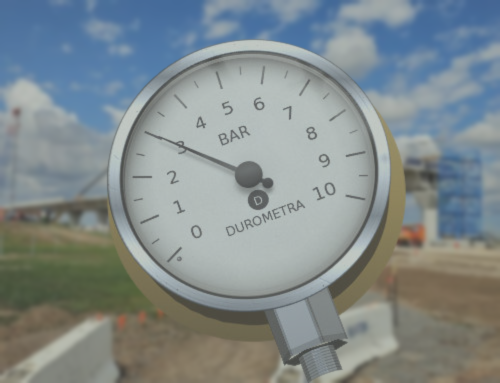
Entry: 3
